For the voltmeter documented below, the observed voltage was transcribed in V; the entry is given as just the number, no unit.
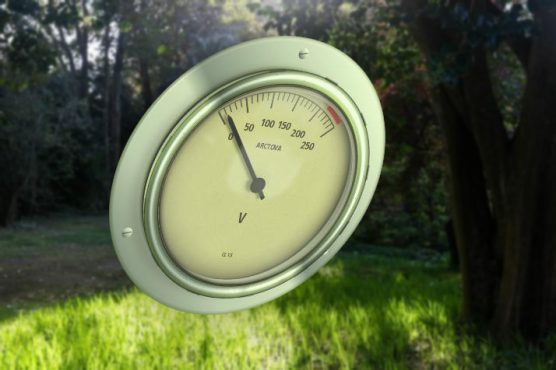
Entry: 10
